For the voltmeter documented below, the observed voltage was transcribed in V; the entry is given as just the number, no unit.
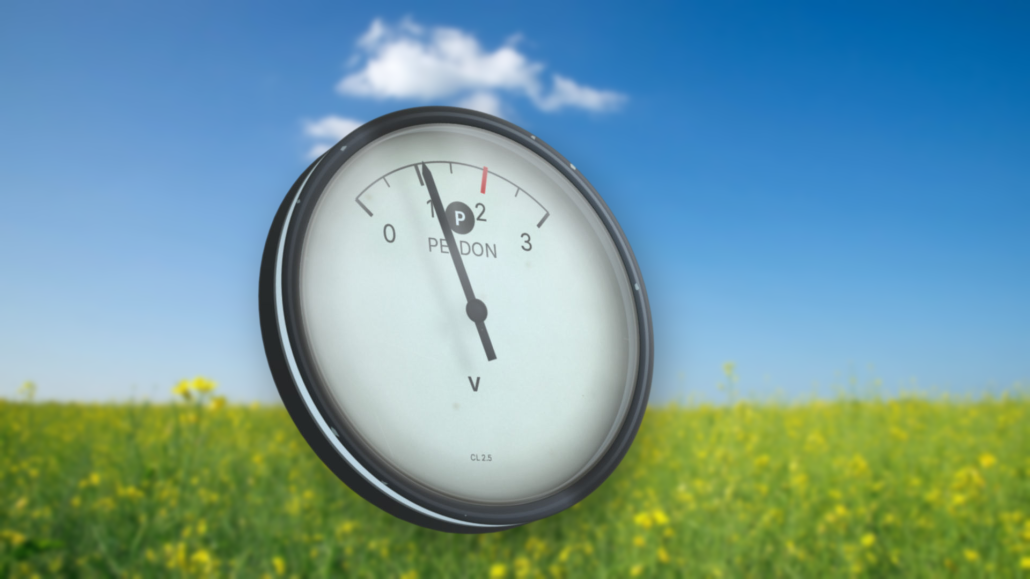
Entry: 1
